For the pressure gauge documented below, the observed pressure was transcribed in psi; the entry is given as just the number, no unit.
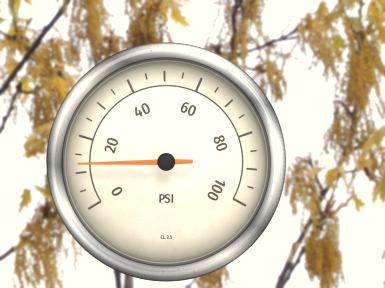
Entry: 12.5
